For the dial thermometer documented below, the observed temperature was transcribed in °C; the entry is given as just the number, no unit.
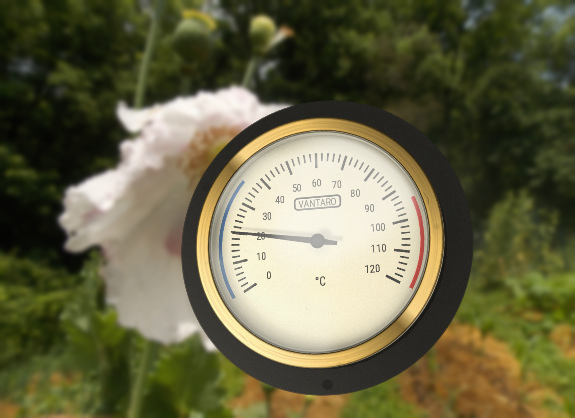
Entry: 20
